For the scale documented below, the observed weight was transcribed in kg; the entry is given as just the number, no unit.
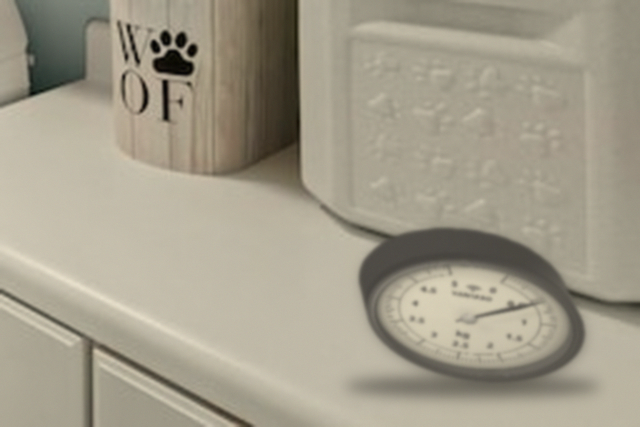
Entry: 0.5
